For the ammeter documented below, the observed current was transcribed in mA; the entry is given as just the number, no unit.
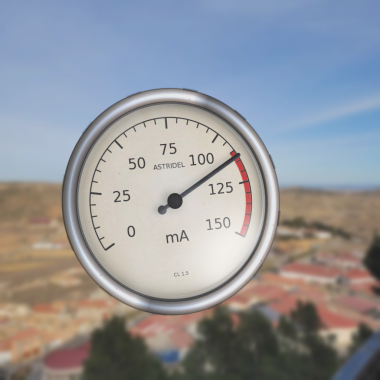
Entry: 112.5
